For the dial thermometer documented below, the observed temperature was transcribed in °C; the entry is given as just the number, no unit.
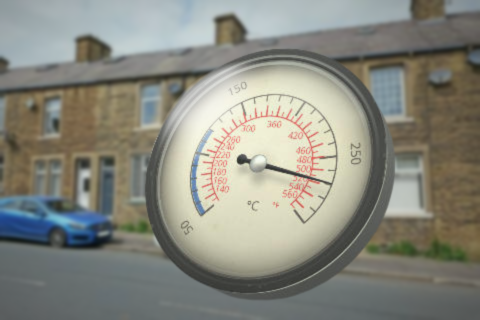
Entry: 270
